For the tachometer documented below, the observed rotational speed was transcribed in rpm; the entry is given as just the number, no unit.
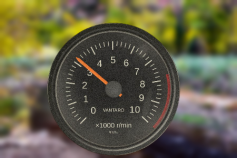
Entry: 3200
